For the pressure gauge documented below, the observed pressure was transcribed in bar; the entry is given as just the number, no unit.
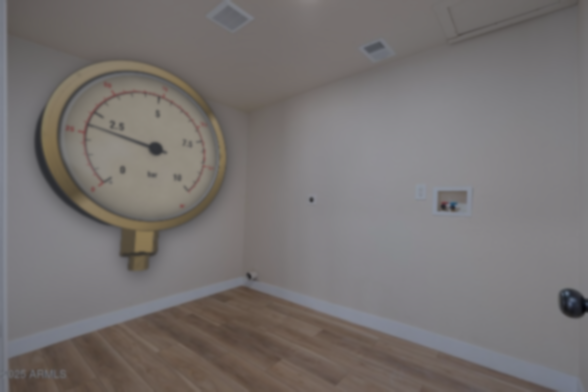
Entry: 2
